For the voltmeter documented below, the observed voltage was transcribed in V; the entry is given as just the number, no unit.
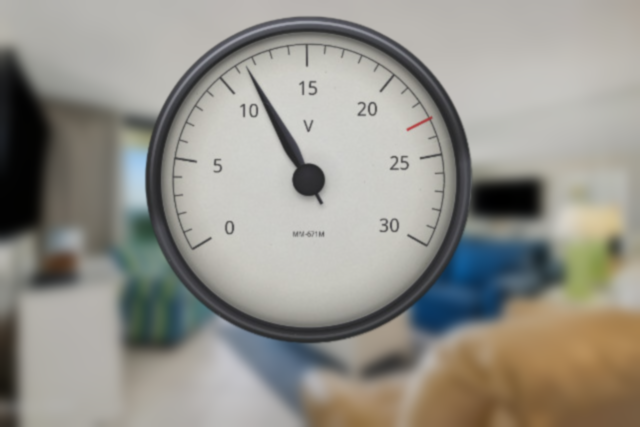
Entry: 11.5
